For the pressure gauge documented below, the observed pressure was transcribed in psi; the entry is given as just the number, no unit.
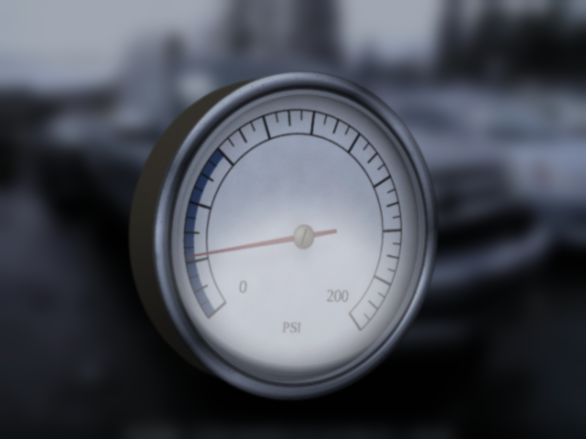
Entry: 22.5
